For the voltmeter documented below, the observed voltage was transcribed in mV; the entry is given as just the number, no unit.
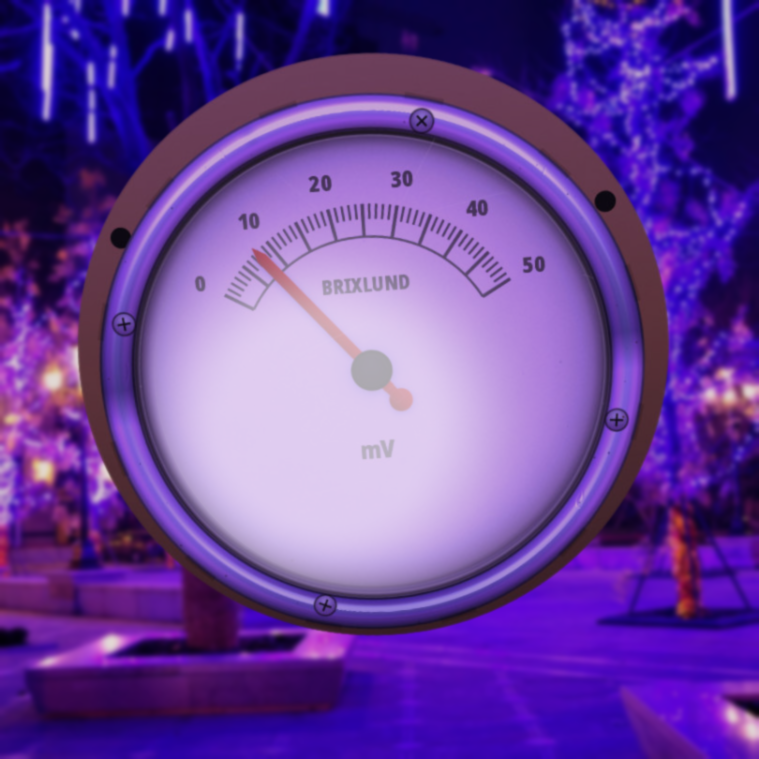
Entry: 8
